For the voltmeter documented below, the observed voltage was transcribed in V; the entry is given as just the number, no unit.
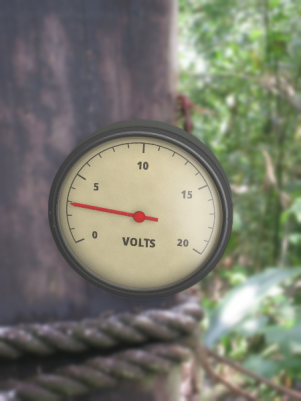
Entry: 3
